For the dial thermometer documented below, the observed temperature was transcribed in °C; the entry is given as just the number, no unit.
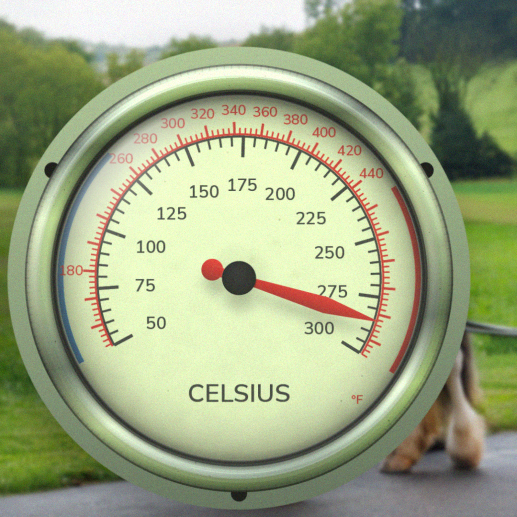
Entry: 285
